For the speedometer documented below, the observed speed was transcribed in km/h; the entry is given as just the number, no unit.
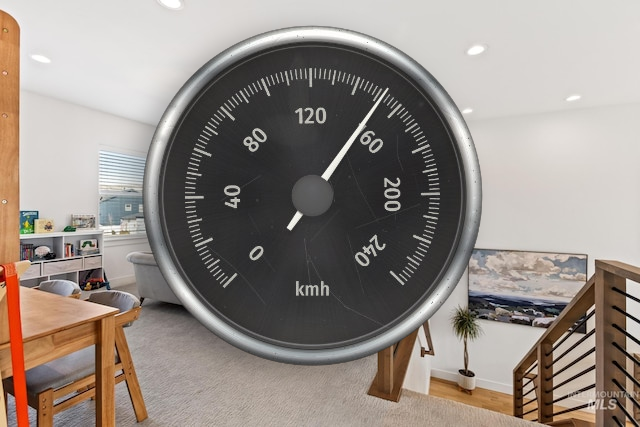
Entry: 152
